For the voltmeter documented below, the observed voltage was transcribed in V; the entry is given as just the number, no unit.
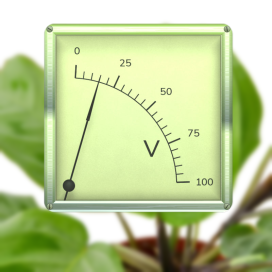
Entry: 15
